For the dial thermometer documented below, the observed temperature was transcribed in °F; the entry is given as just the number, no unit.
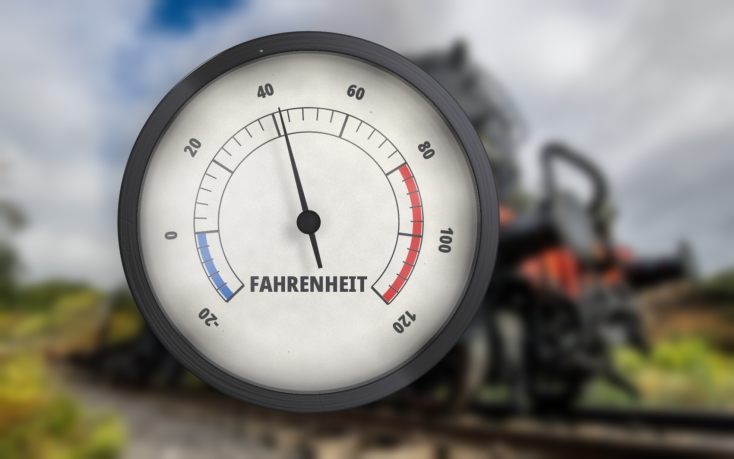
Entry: 42
